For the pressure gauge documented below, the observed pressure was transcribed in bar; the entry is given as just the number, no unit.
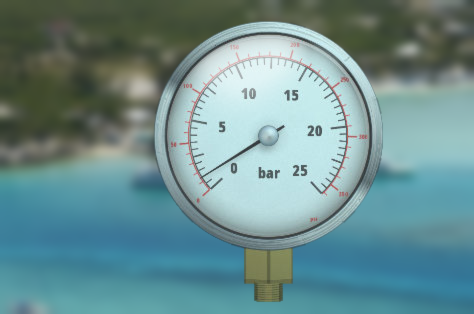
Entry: 1
